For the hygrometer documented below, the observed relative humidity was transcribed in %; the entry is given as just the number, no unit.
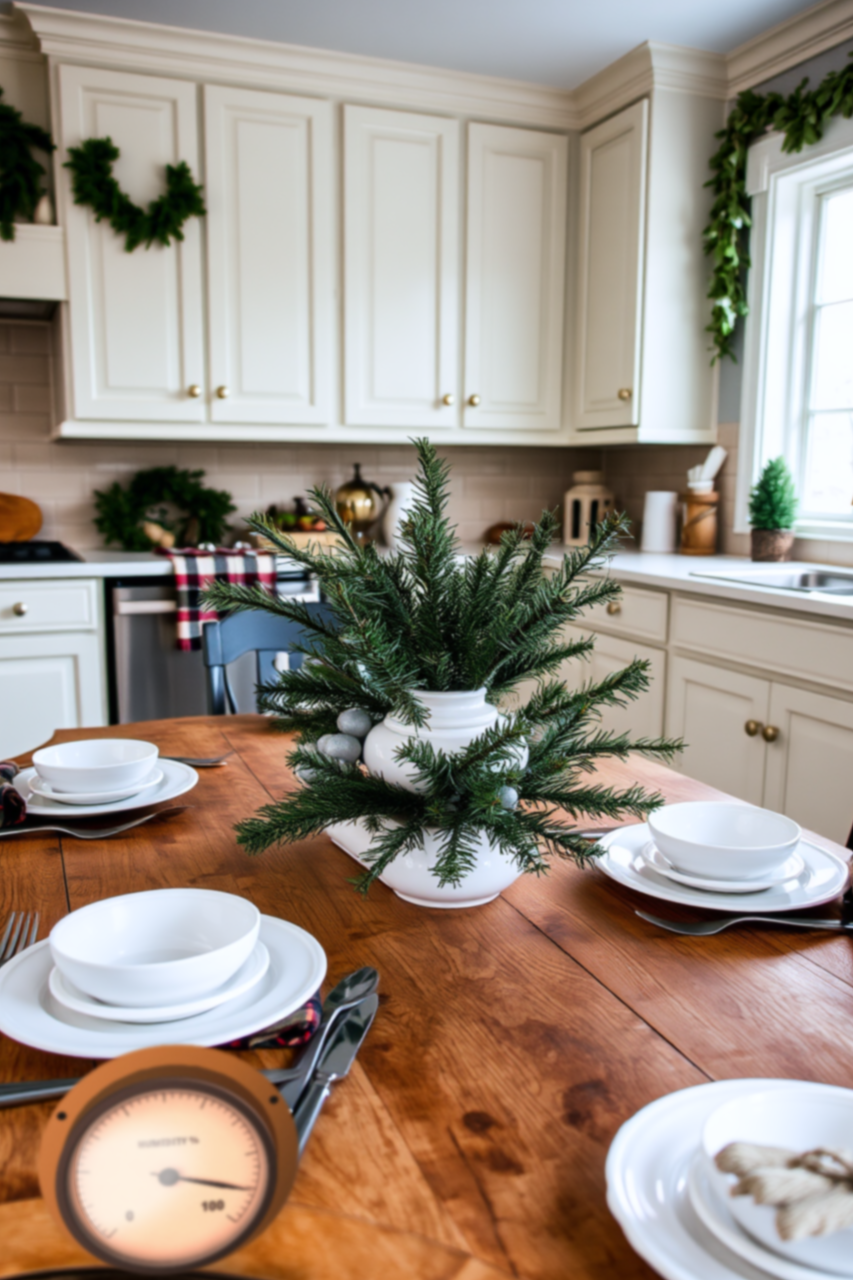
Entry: 90
